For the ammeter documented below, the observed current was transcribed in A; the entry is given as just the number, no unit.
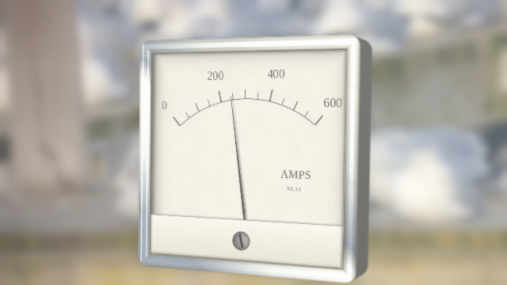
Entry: 250
